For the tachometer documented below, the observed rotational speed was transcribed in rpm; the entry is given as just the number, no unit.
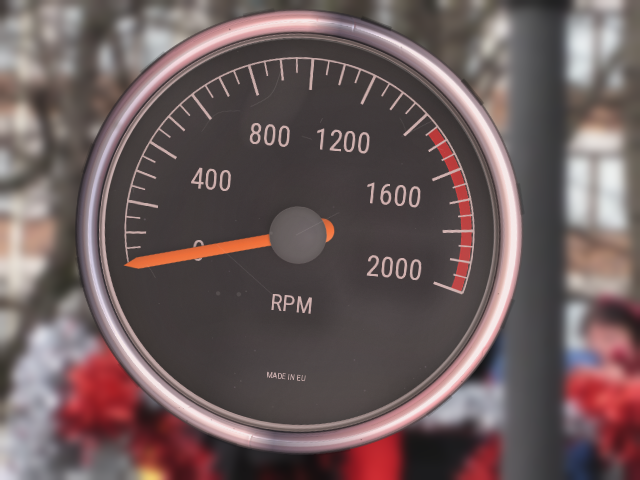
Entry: 0
